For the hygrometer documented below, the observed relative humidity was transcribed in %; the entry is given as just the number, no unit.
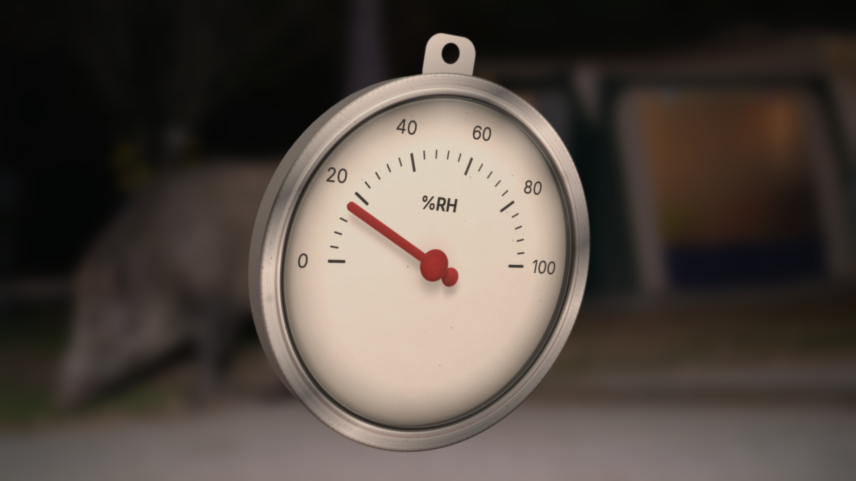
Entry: 16
